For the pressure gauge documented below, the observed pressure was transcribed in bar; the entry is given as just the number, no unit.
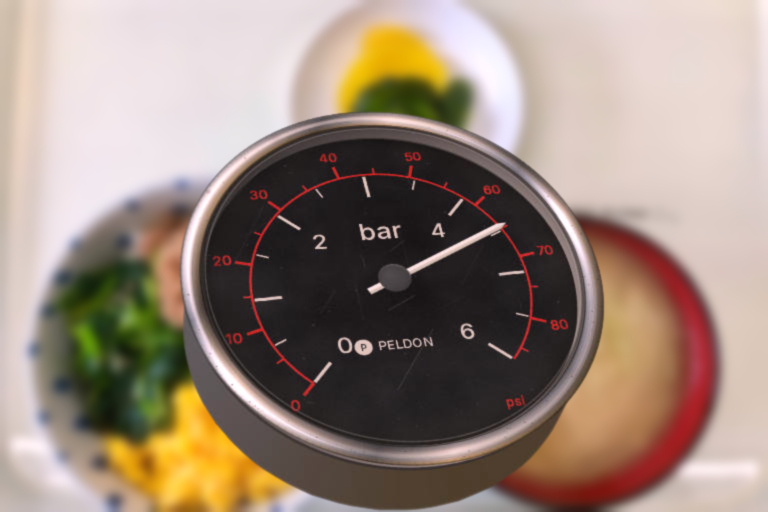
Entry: 4.5
